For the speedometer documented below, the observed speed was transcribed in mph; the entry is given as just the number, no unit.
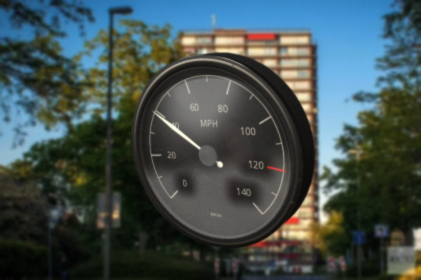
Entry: 40
